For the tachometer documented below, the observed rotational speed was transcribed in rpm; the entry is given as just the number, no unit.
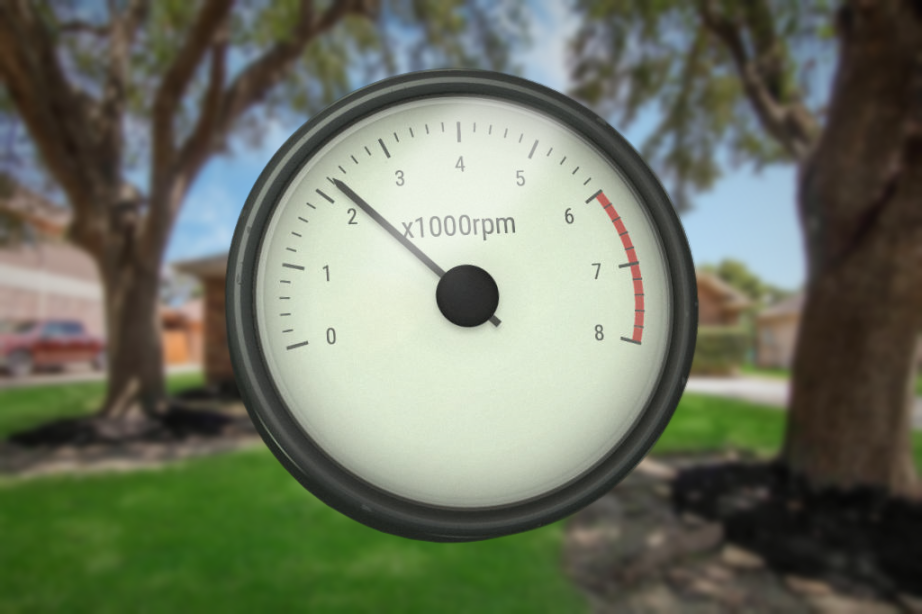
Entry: 2200
